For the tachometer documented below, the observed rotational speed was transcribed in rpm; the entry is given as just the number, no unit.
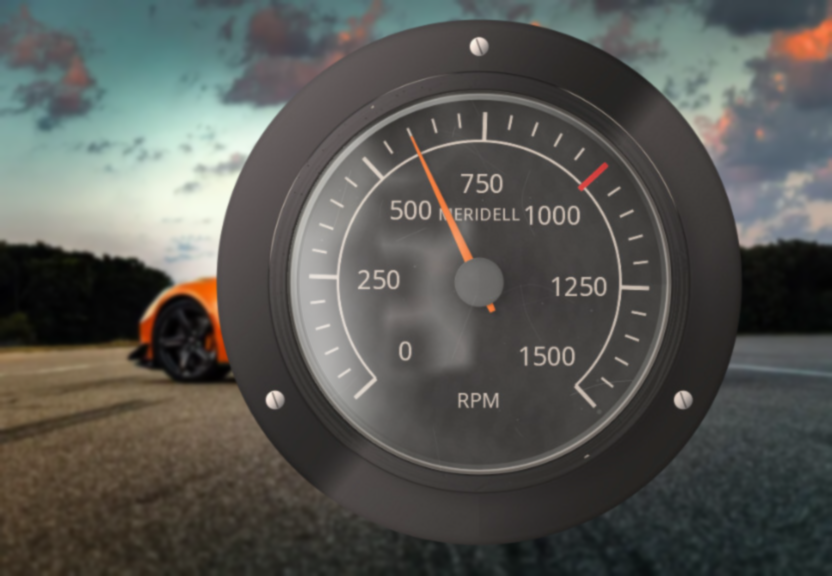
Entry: 600
